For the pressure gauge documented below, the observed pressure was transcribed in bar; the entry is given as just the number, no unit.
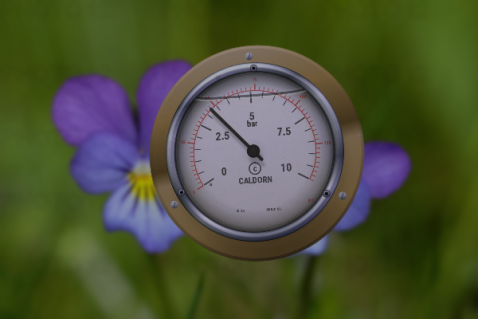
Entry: 3.25
